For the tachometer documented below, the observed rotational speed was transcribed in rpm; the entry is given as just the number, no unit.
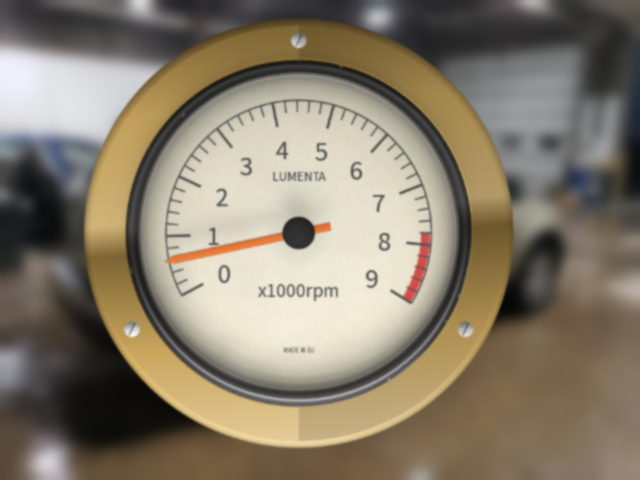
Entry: 600
